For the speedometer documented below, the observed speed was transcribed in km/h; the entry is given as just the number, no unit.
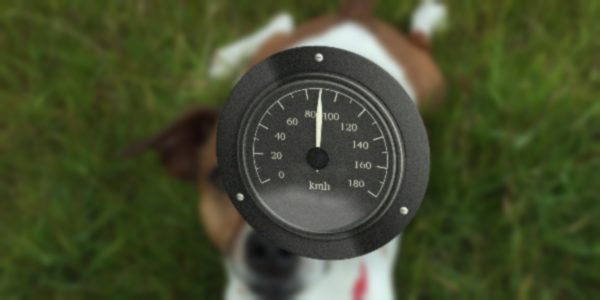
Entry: 90
